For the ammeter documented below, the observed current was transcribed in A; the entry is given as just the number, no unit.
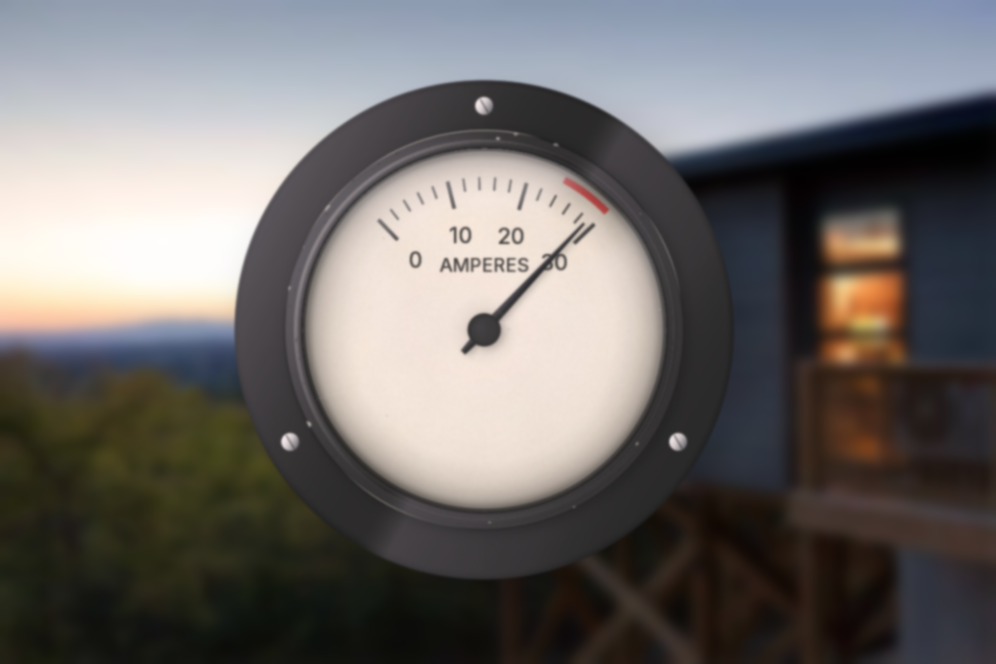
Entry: 29
